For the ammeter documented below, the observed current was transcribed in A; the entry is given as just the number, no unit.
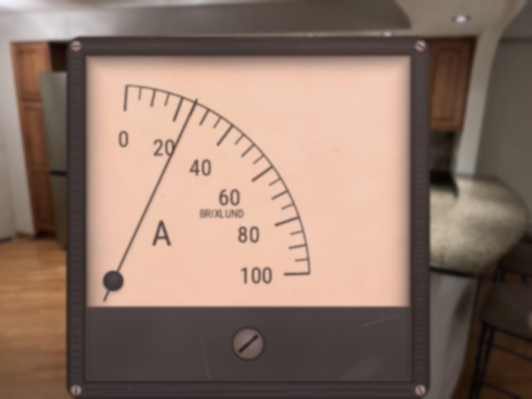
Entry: 25
